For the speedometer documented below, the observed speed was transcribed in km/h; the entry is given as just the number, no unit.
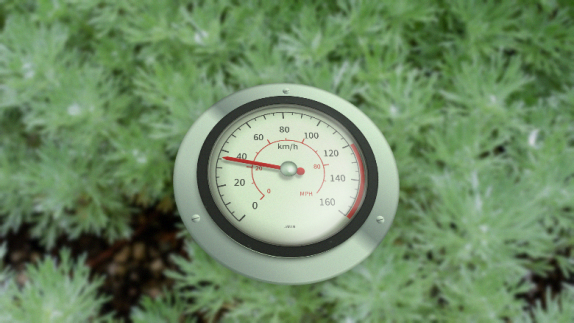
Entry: 35
